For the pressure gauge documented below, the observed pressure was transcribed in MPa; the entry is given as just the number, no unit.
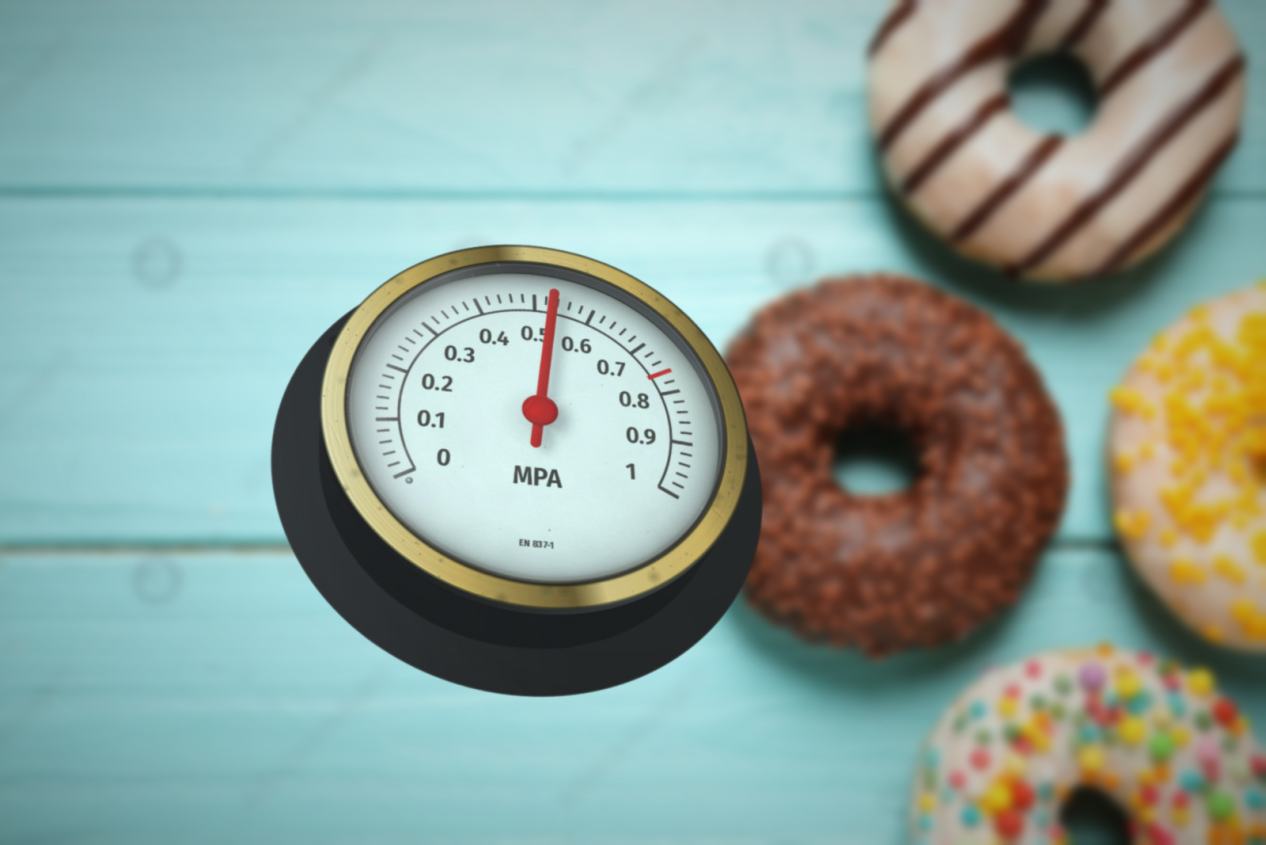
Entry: 0.53
